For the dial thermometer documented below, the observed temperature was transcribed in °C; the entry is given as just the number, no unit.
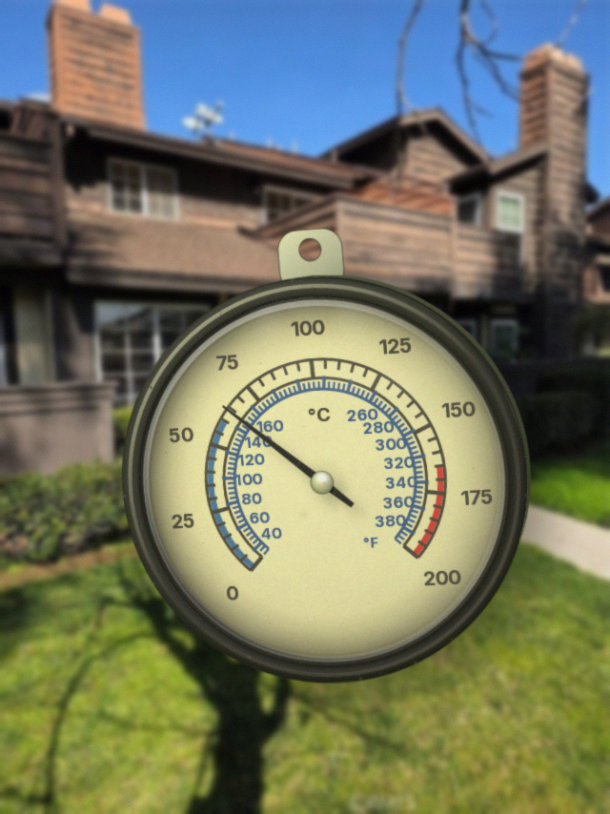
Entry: 65
